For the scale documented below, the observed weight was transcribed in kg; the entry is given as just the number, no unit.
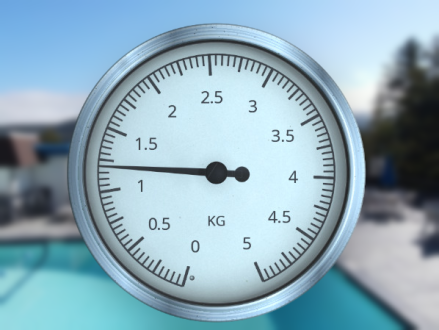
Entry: 1.2
